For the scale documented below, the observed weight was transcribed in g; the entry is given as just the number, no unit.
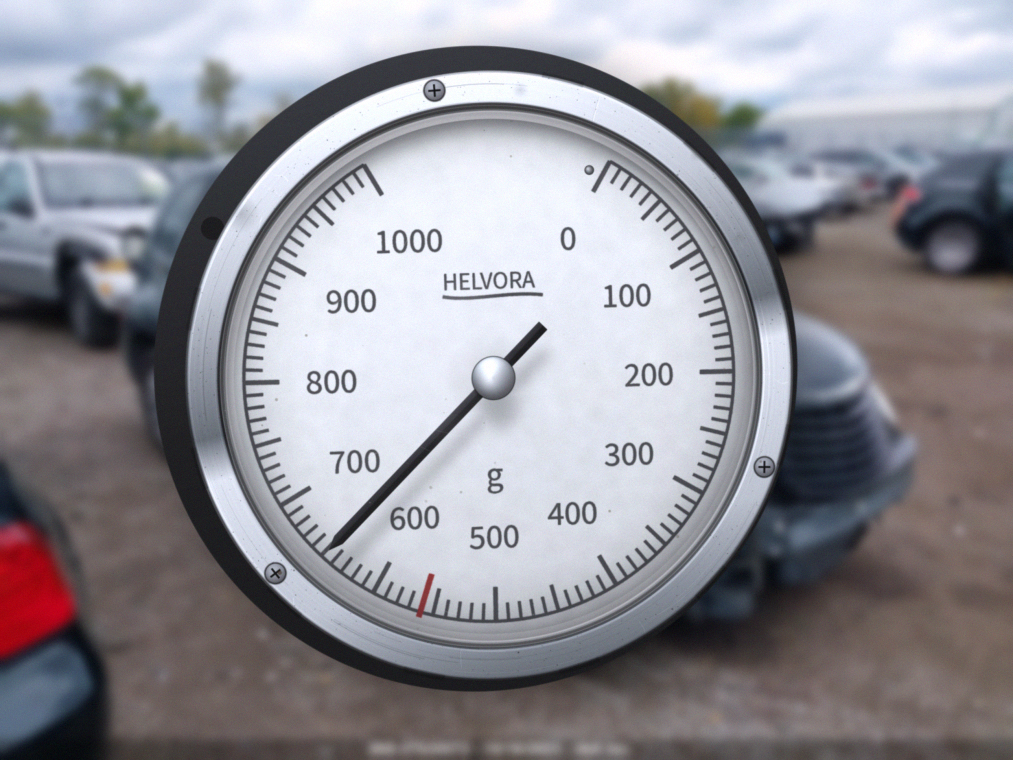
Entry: 650
